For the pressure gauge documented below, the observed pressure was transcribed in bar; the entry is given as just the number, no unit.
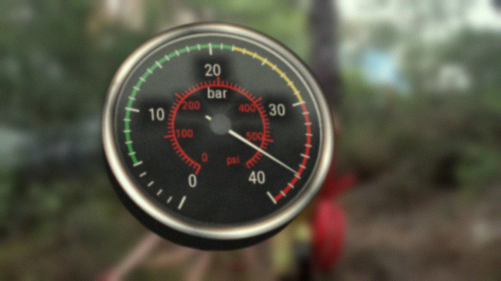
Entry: 37
